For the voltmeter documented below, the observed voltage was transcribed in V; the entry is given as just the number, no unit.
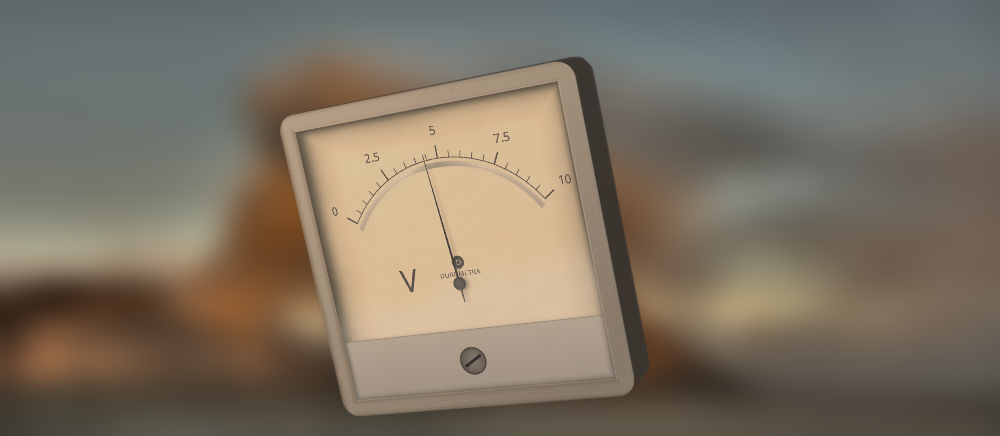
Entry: 4.5
